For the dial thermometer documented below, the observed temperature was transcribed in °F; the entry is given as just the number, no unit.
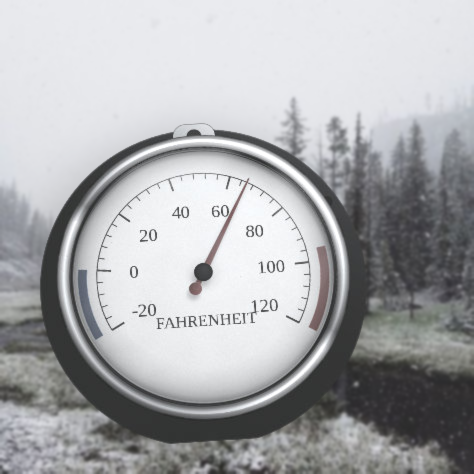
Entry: 66
